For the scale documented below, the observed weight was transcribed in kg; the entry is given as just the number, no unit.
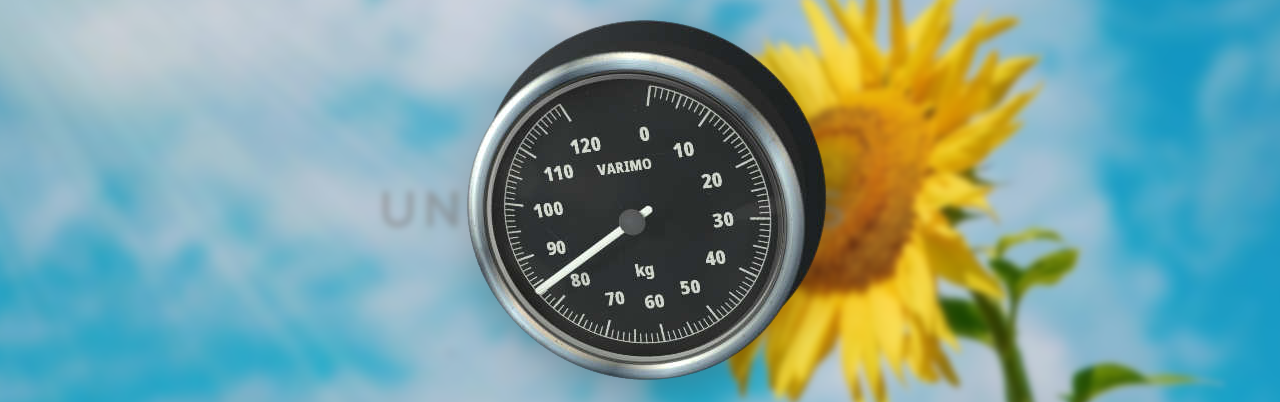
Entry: 84
